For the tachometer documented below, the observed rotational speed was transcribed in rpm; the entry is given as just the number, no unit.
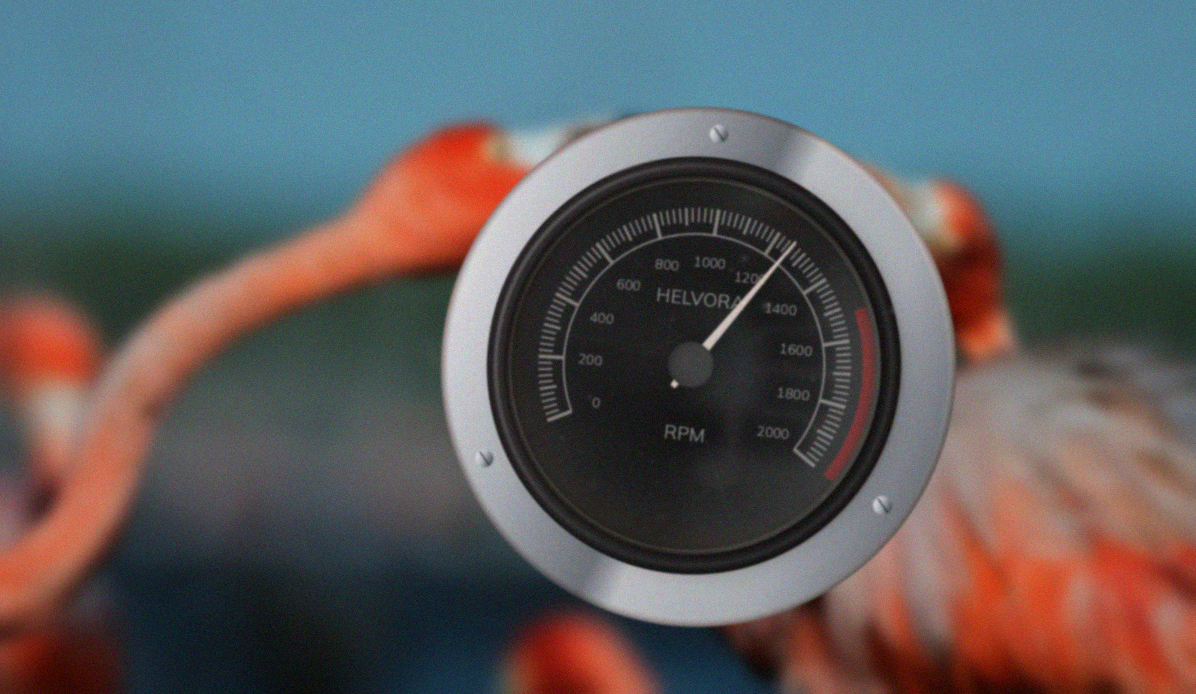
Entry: 1260
